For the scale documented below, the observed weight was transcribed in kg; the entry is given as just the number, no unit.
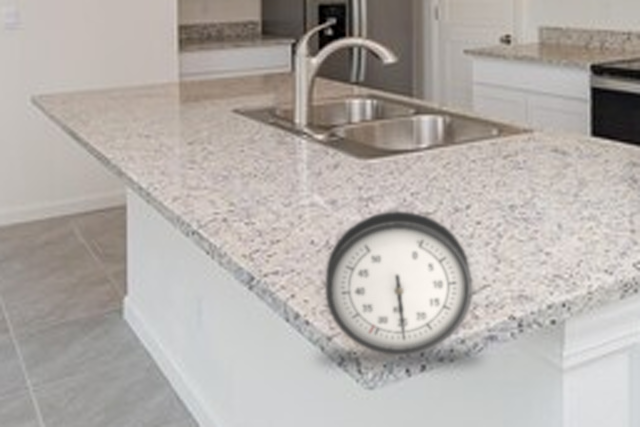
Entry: 25
